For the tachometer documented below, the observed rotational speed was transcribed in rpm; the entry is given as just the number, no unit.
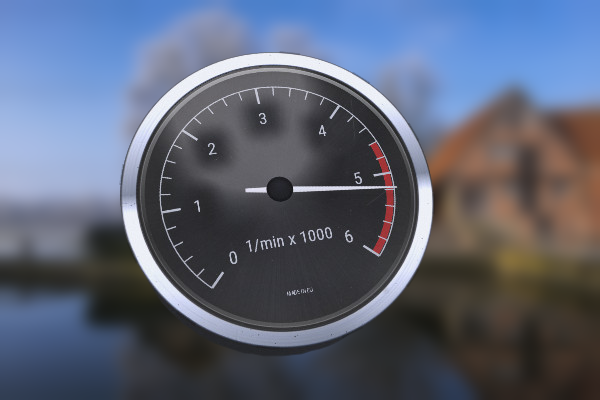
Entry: 5200
